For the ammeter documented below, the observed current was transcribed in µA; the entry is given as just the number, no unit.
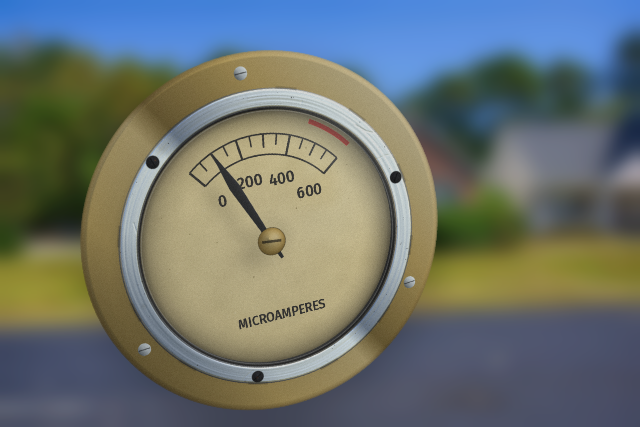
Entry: 100
